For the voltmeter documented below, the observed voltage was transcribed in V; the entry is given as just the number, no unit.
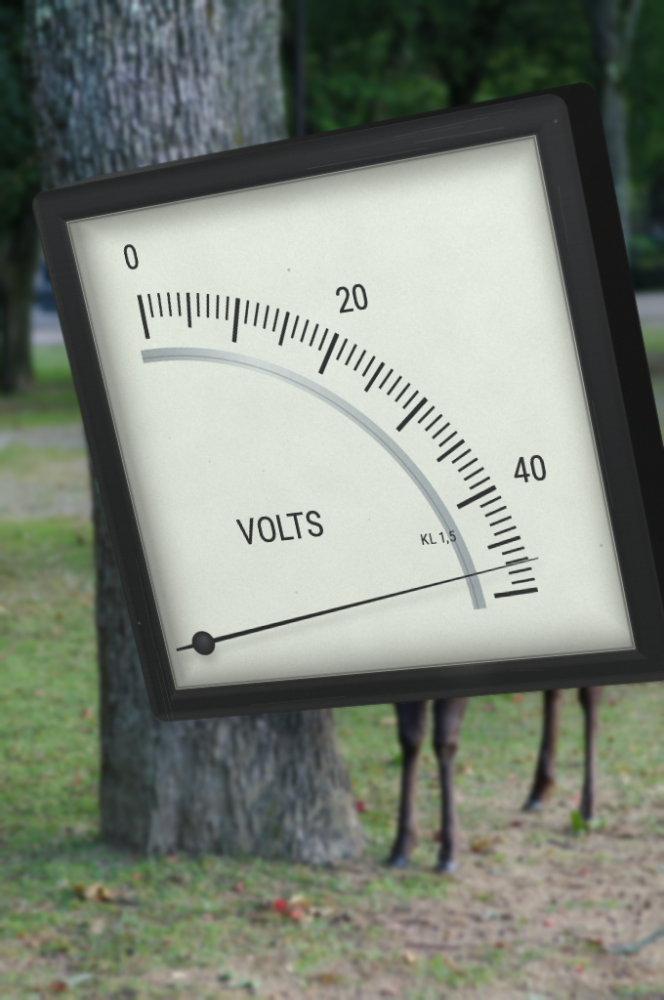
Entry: 47
